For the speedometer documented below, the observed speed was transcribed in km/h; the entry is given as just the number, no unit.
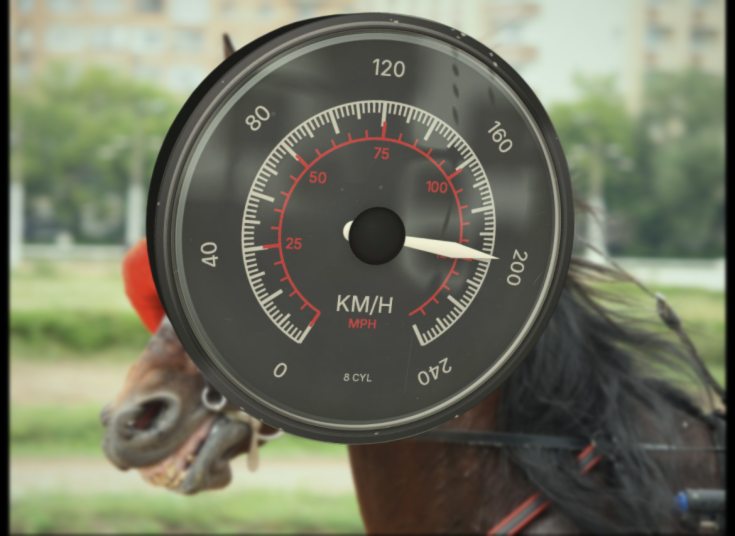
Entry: 198
